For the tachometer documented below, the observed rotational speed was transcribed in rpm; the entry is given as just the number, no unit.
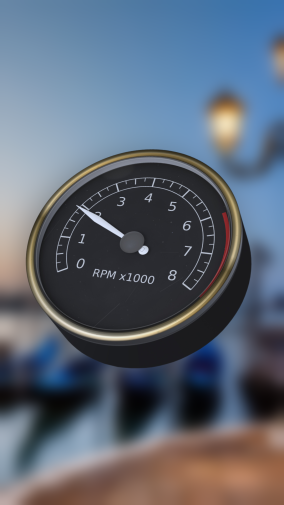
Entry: 1875
